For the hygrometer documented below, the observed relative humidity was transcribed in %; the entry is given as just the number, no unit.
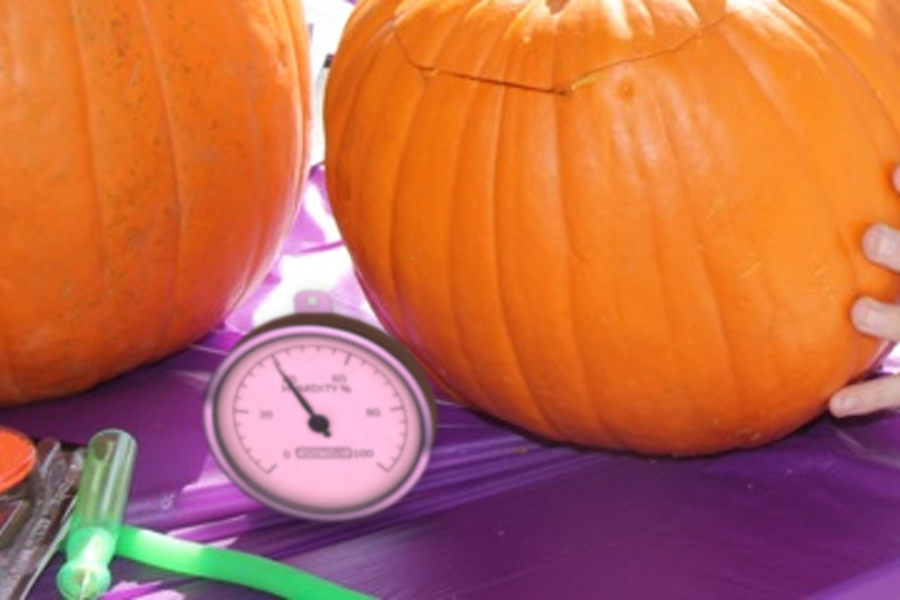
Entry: 40
